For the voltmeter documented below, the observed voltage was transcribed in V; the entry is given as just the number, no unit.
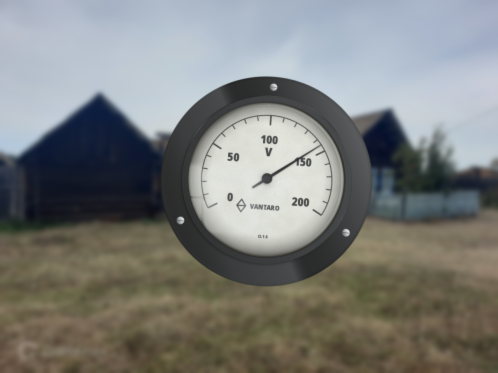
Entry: 145
